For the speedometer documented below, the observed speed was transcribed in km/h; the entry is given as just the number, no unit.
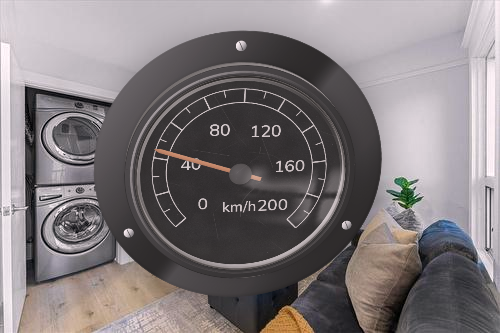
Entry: 45
